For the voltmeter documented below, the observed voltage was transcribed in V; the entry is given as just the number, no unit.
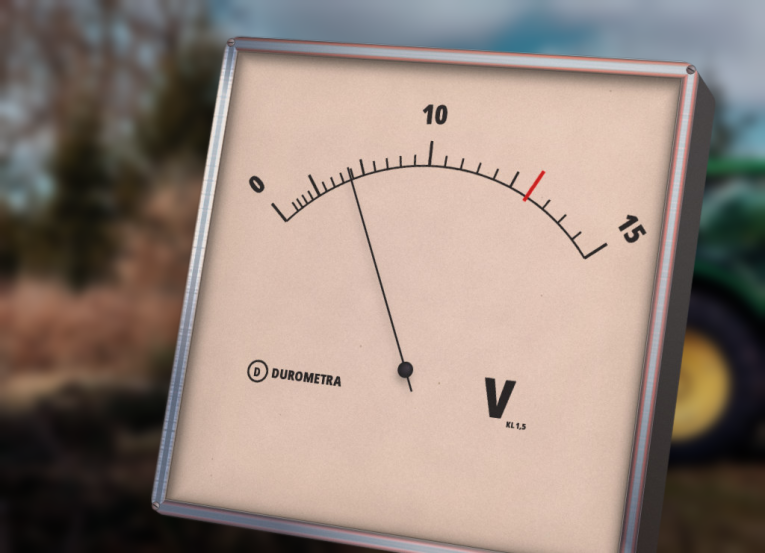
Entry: 7
